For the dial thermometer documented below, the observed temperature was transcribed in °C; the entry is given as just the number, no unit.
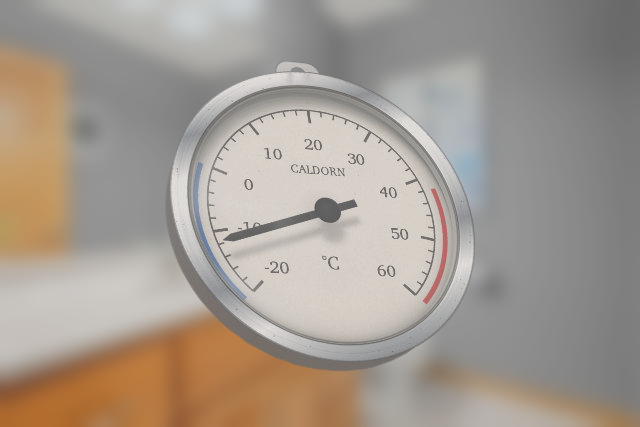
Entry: -12
